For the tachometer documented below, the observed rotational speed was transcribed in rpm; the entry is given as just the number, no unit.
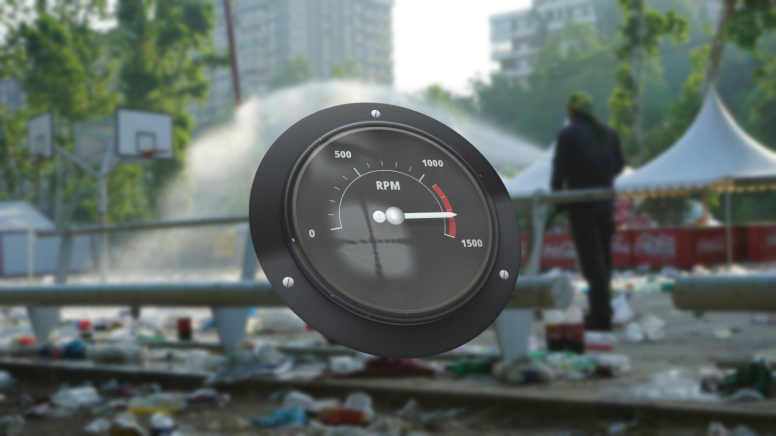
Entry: 1350
